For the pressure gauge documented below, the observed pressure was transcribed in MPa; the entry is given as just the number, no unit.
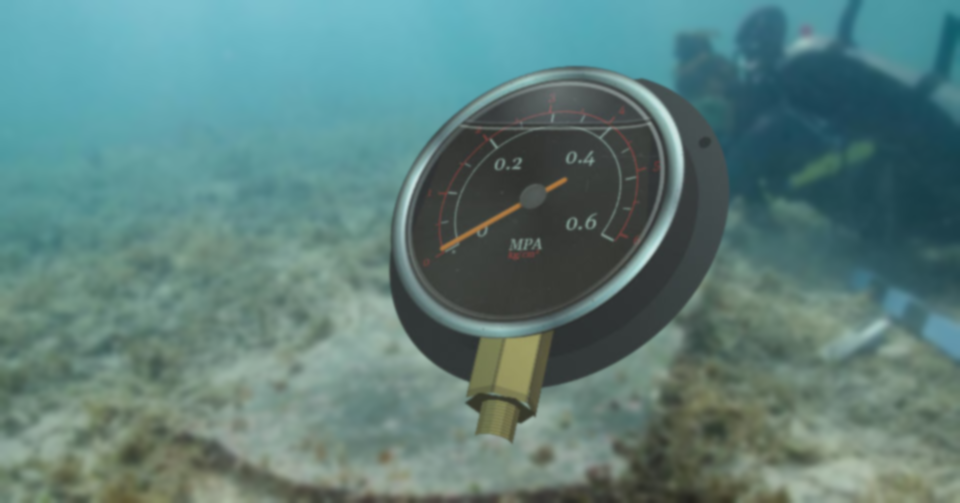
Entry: 0
